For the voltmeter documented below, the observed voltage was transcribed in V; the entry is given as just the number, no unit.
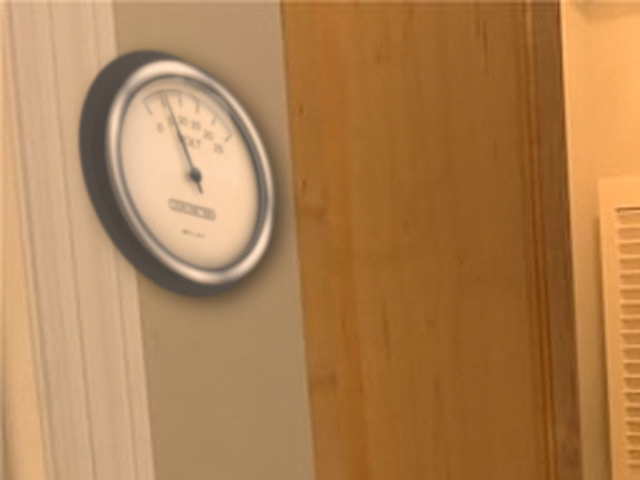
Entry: 5
